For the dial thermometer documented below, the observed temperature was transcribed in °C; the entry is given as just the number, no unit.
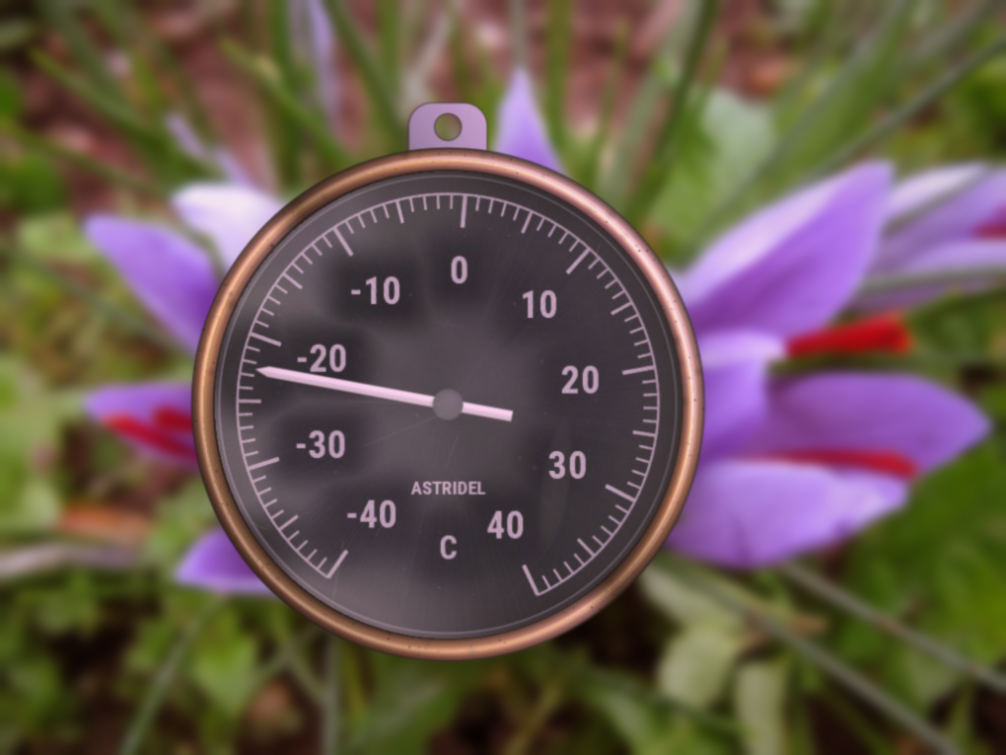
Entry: -22.5
